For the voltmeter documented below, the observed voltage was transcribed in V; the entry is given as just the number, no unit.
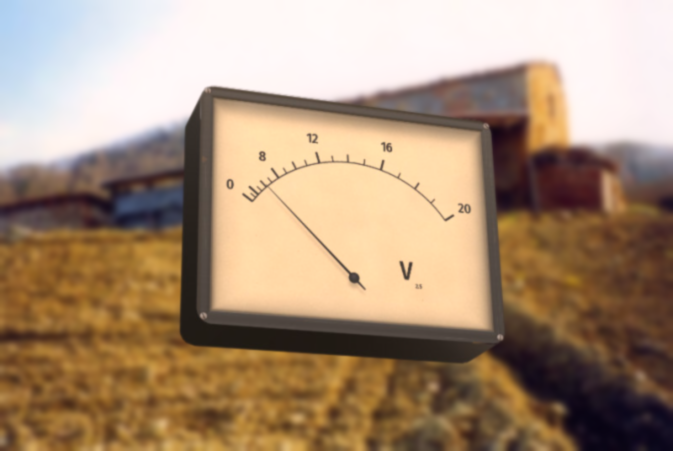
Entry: 6
